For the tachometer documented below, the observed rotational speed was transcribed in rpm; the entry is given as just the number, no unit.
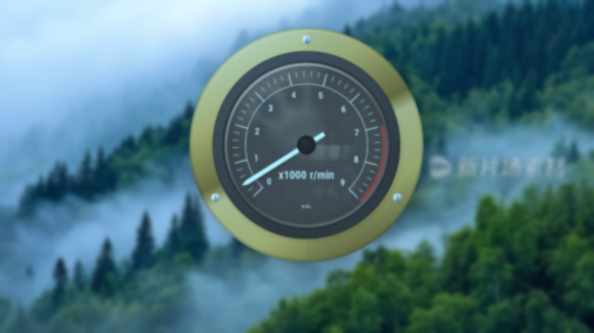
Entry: 400
